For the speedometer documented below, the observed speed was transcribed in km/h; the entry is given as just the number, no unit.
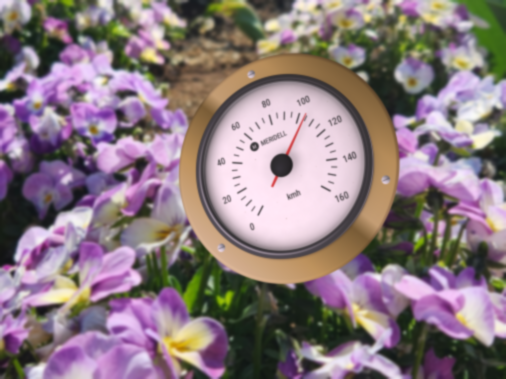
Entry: 105
